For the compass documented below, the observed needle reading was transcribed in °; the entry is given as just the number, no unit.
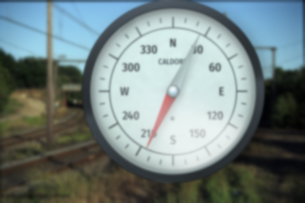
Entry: 205
